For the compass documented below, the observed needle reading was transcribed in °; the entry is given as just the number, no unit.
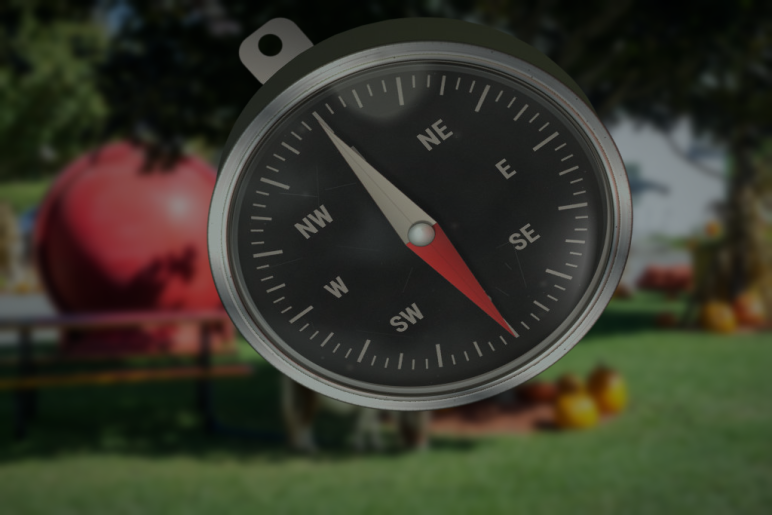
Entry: 180
